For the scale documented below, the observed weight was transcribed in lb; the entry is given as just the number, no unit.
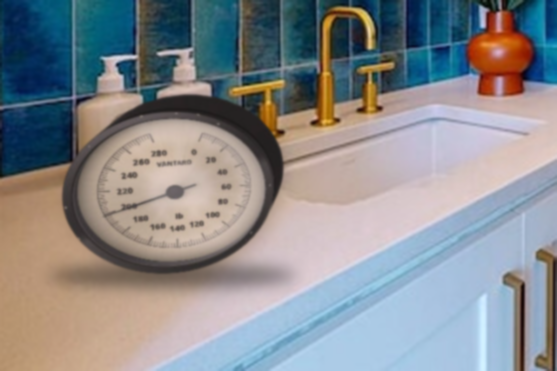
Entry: 200
